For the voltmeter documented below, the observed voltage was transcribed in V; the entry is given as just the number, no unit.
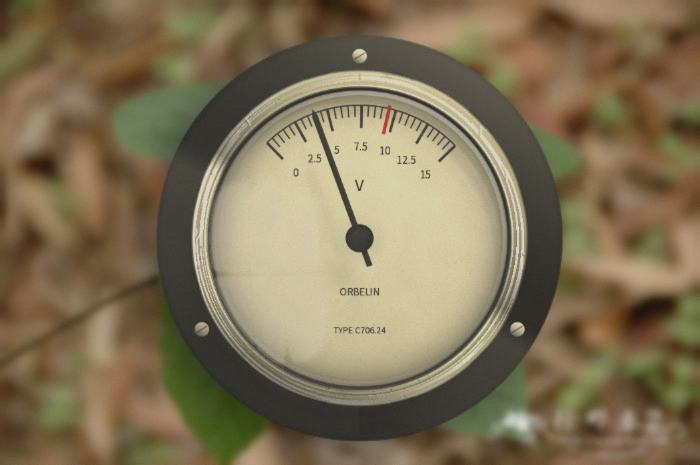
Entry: 4
